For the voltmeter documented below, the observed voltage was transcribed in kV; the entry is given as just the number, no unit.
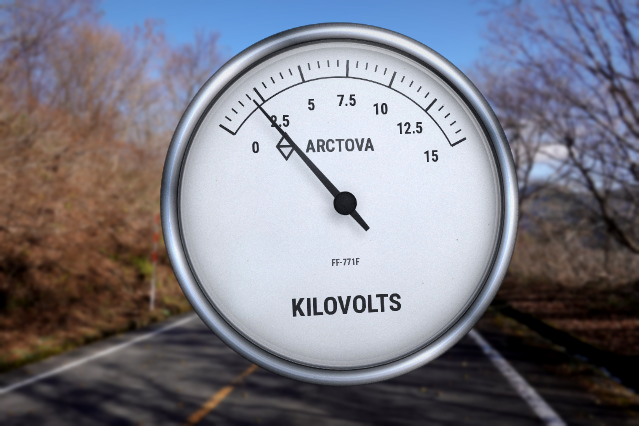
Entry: 2
